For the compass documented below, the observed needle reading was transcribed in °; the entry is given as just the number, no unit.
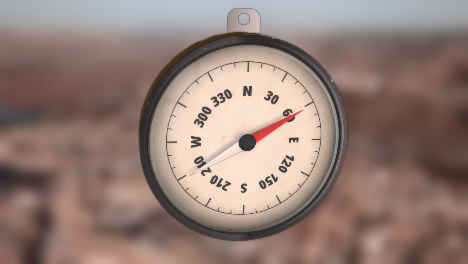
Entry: 60
